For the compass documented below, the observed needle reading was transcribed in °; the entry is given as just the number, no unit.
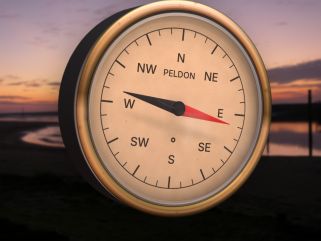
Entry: 100
